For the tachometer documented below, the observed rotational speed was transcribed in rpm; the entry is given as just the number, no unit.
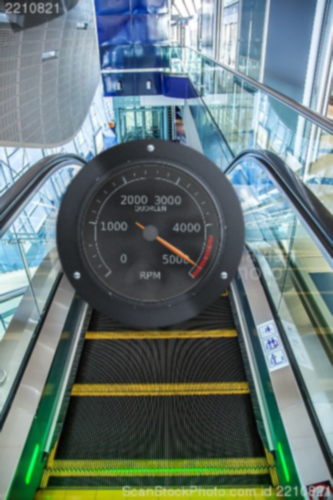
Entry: 4800
